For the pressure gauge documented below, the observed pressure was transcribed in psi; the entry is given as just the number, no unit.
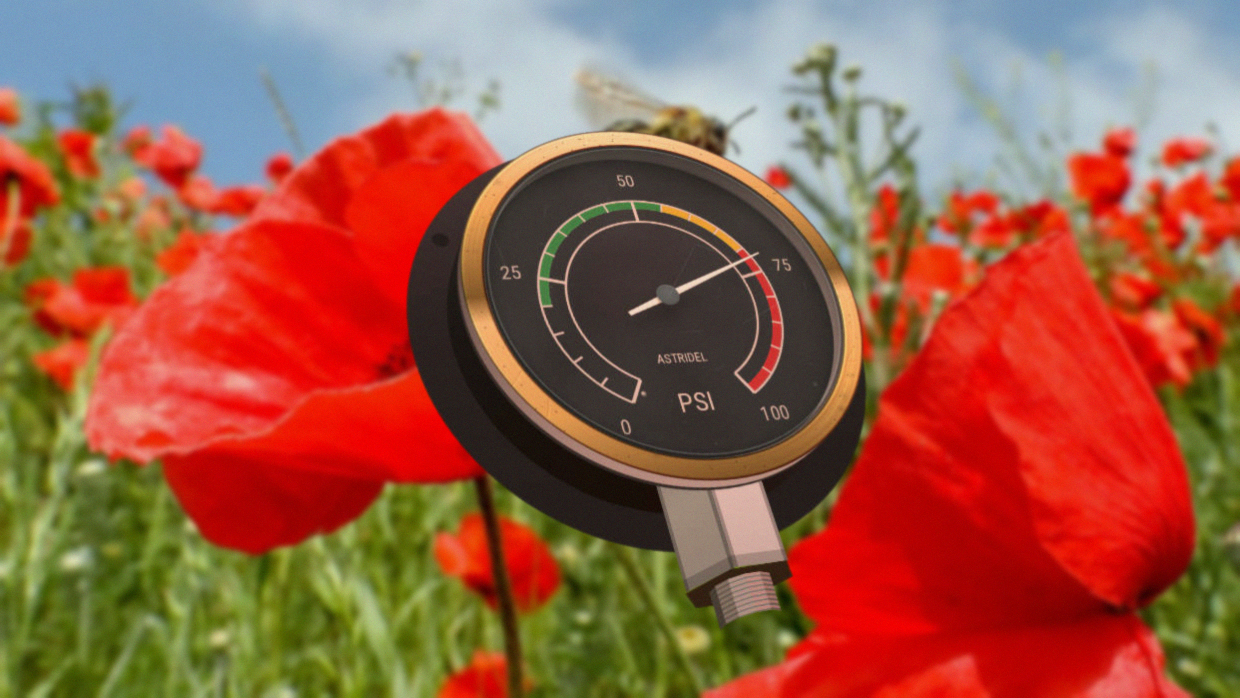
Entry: 72.5
